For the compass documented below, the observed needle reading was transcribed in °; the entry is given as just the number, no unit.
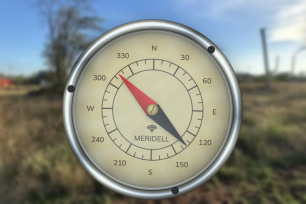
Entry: 315
